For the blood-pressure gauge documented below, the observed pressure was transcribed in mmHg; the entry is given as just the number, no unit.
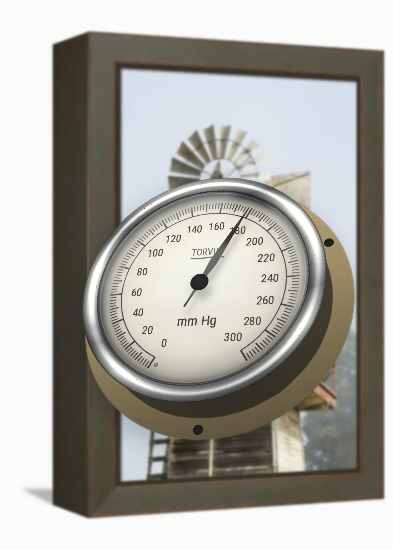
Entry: 180
